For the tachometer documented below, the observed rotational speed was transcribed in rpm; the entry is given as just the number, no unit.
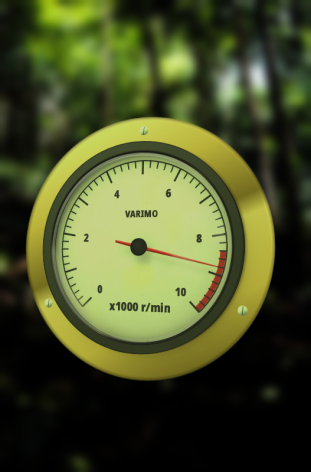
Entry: 8800
